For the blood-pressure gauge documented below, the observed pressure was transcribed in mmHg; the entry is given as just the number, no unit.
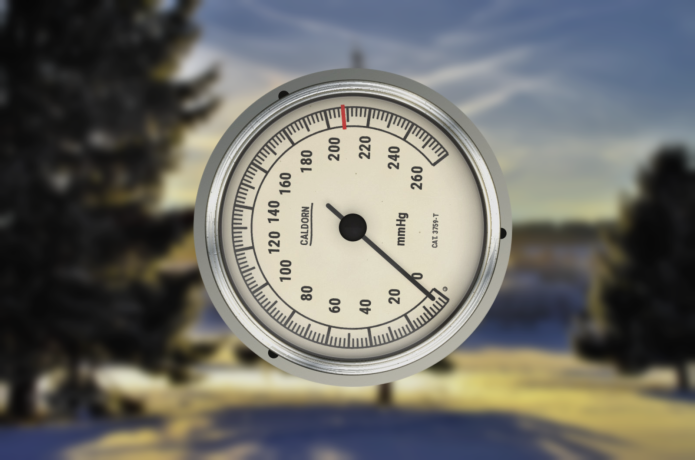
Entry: 4
